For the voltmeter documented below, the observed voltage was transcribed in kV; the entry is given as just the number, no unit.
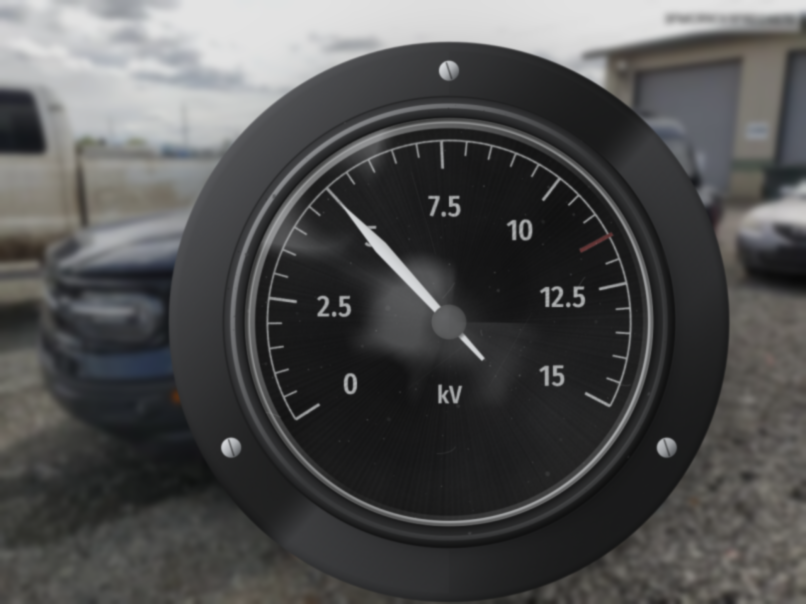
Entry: 5
